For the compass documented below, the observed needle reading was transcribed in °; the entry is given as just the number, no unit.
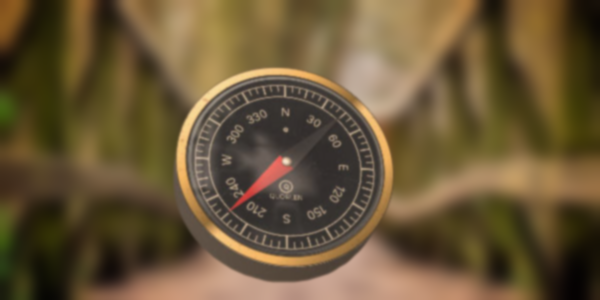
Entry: 225
